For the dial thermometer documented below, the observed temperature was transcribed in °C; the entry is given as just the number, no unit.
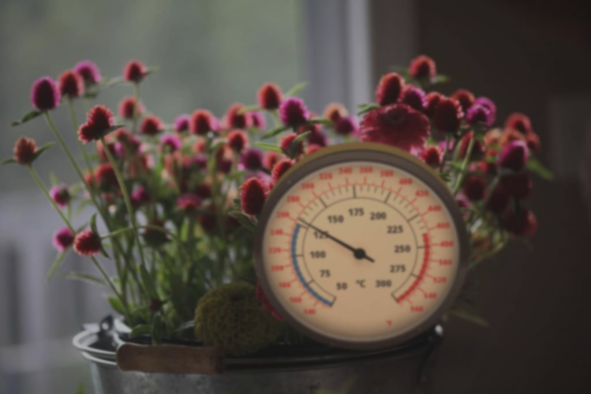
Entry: 130
